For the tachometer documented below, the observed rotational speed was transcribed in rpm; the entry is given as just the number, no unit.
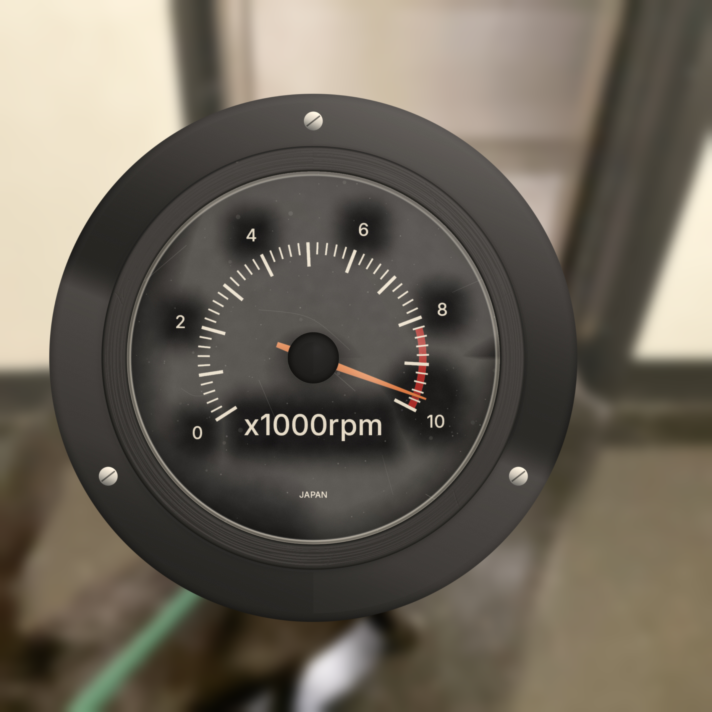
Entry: 9700
